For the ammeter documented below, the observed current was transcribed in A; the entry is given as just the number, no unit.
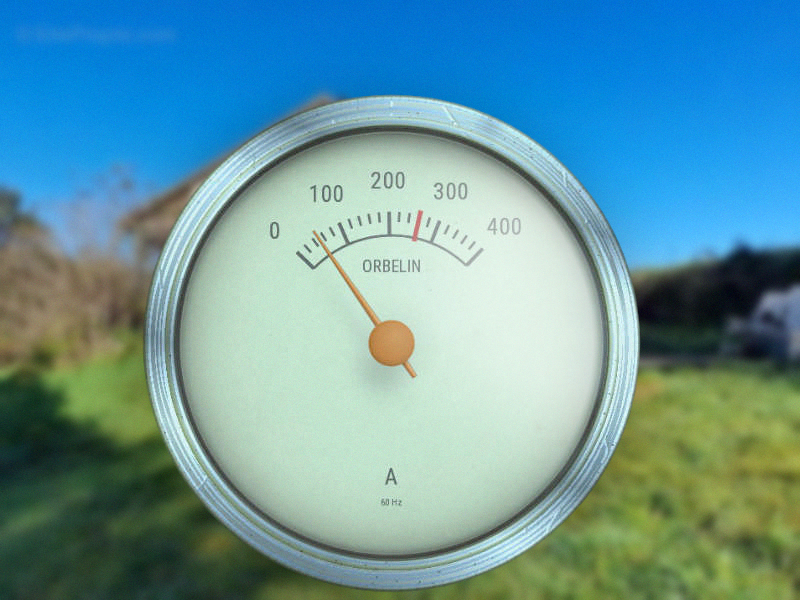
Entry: 50
